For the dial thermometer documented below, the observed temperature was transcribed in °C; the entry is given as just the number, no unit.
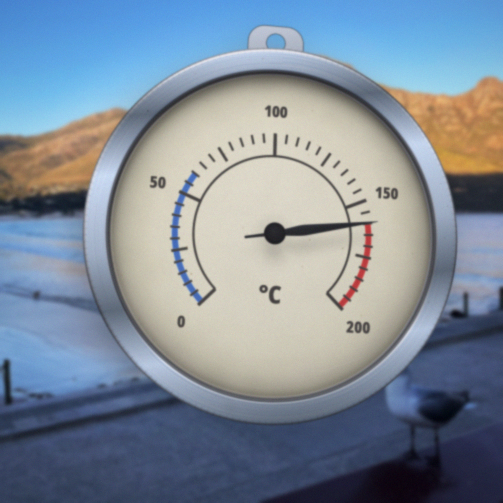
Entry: 160
